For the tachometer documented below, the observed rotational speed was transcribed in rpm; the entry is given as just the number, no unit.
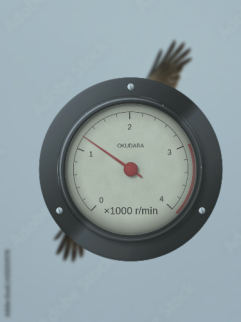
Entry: 1200
